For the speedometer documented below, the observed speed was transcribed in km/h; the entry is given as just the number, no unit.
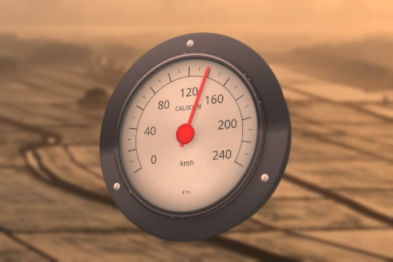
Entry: 140
